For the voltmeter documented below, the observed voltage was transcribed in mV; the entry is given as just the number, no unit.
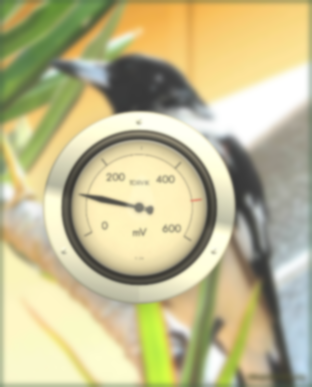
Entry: 100
